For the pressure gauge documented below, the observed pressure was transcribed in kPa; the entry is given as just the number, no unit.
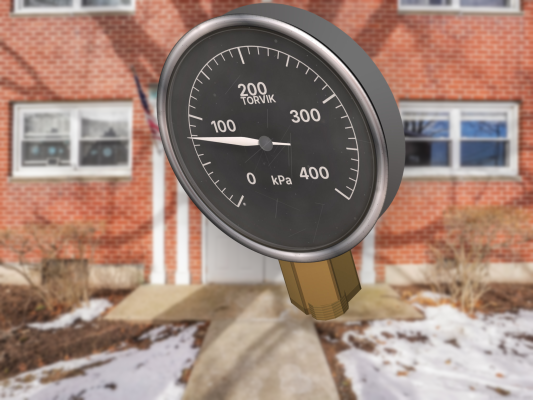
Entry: 80
